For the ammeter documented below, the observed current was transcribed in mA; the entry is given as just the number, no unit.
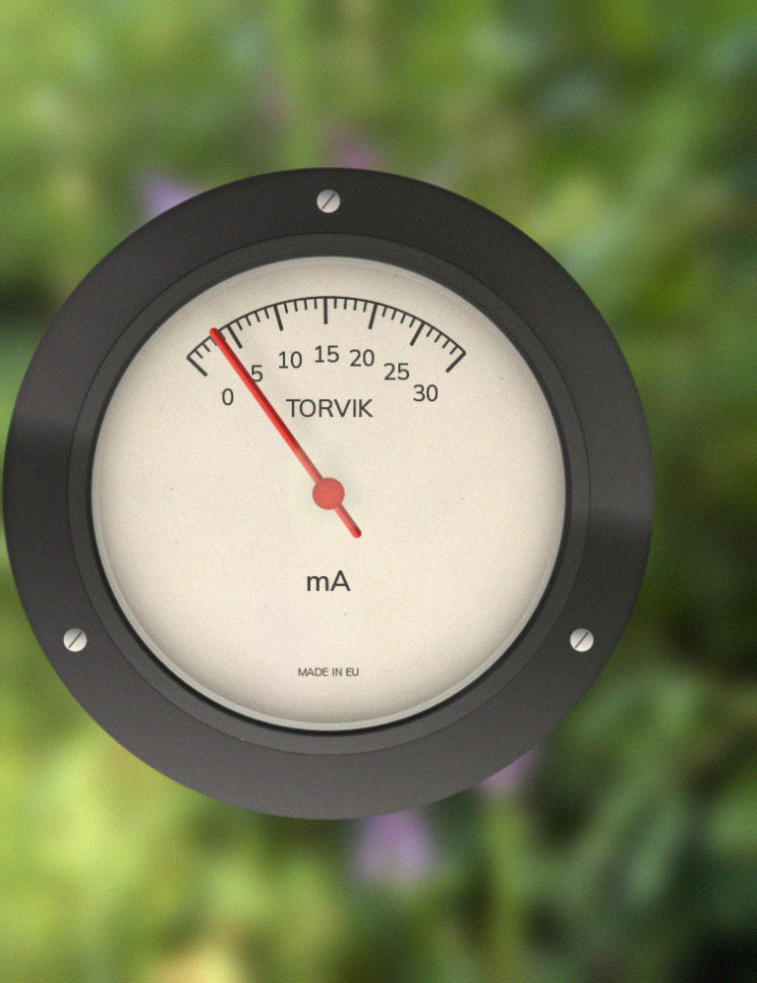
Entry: 3.5
